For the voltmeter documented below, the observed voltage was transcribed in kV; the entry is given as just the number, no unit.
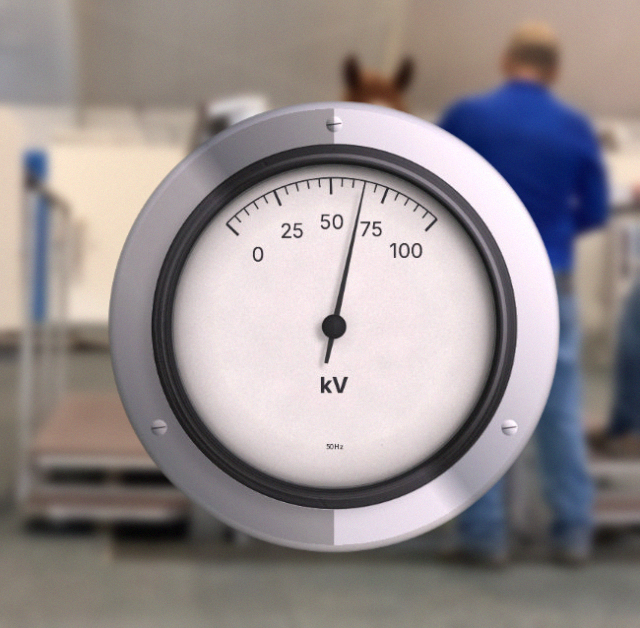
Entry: 65
